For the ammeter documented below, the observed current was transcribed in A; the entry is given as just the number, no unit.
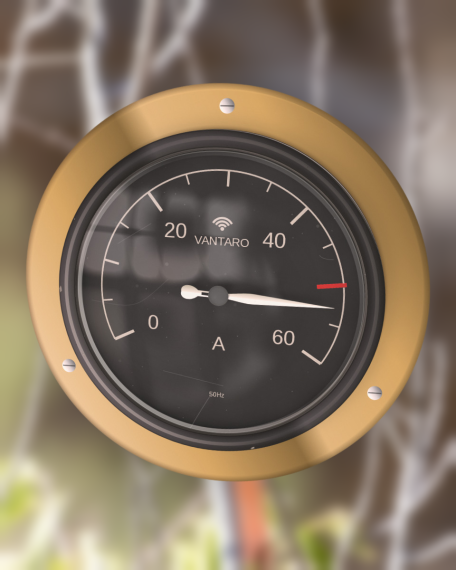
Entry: 52.5
